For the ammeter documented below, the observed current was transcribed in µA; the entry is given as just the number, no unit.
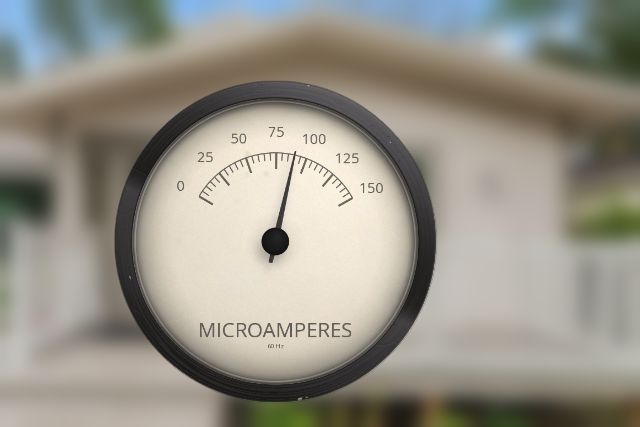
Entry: 90
